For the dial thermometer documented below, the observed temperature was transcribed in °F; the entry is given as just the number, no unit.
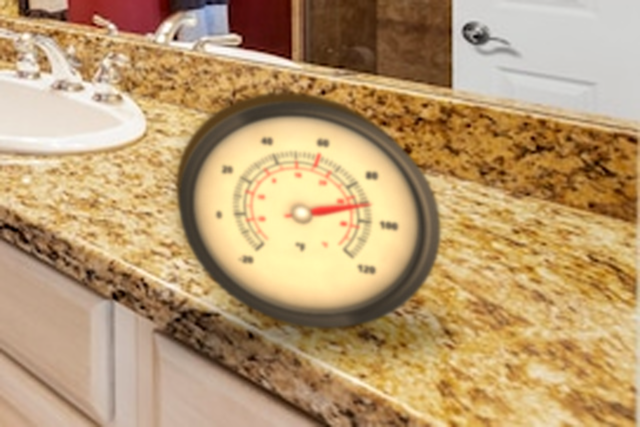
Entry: 90
